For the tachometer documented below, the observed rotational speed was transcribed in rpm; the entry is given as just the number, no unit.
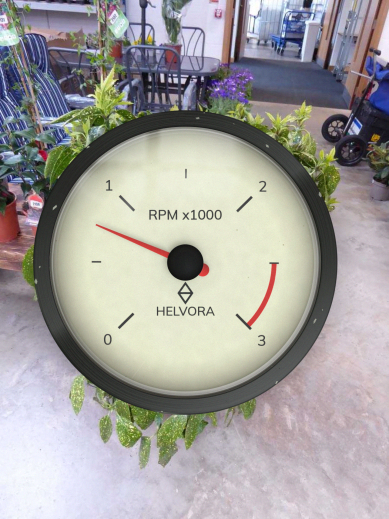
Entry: 750
